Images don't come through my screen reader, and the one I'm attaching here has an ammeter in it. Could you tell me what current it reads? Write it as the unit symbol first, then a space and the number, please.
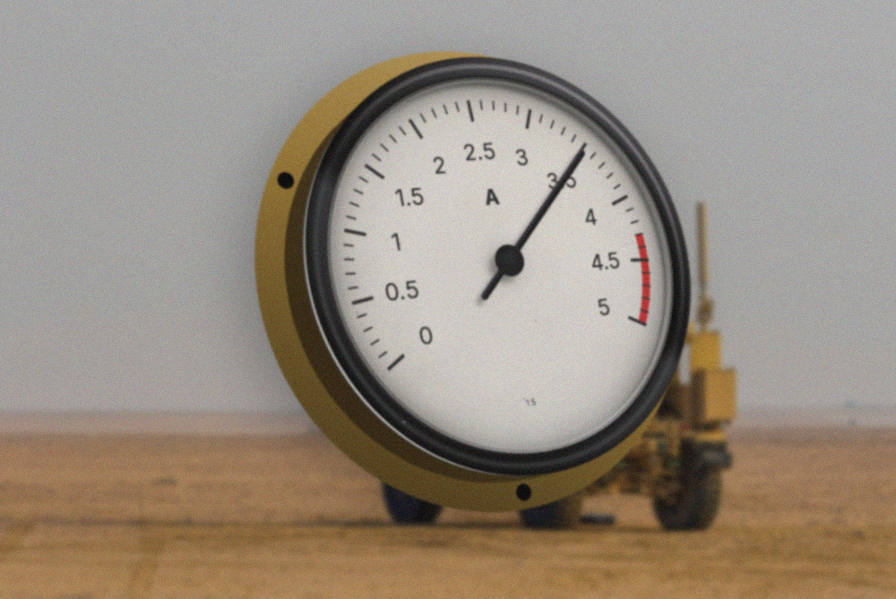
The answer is A 3.5
